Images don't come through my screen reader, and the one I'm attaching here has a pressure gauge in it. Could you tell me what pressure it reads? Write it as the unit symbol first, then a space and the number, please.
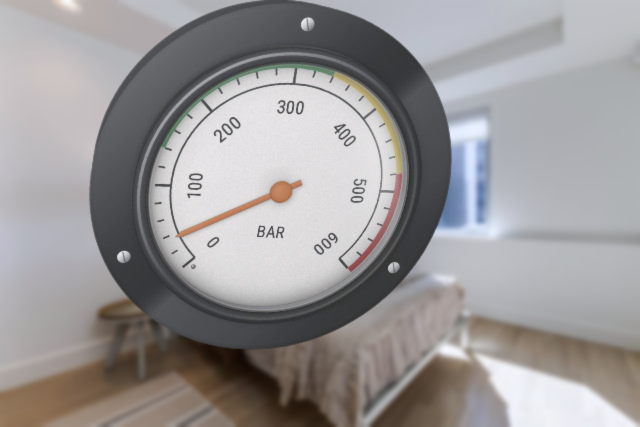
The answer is bar 40
